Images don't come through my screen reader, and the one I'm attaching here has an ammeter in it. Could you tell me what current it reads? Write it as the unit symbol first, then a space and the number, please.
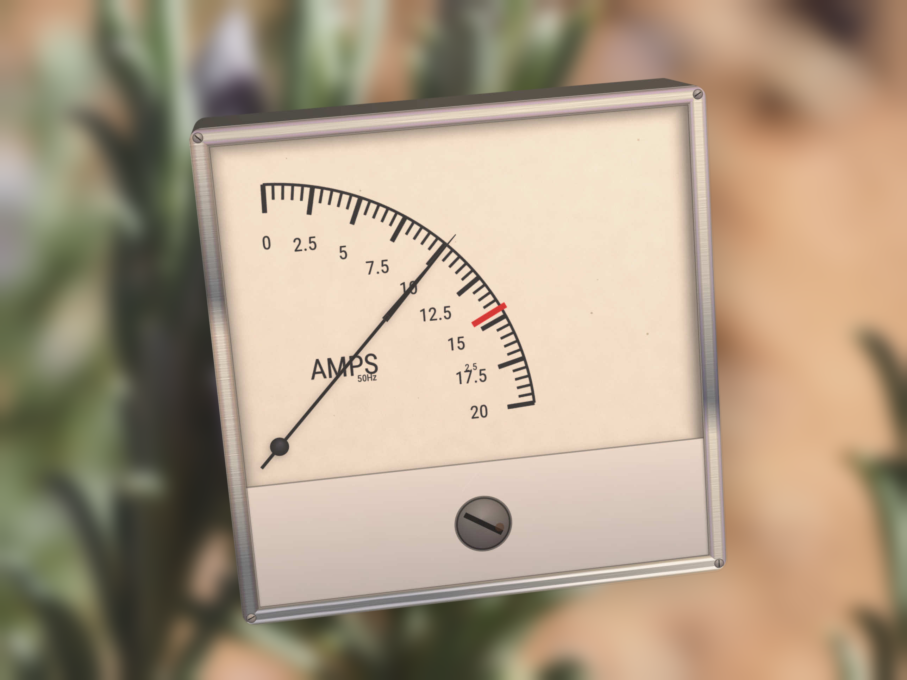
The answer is A 10
